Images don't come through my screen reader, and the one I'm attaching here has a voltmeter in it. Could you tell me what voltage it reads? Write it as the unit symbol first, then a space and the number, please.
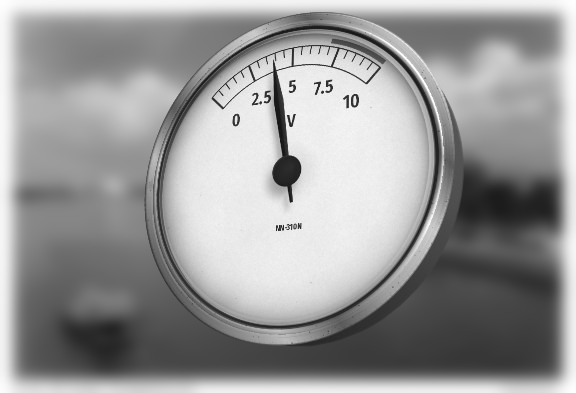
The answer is V 4
